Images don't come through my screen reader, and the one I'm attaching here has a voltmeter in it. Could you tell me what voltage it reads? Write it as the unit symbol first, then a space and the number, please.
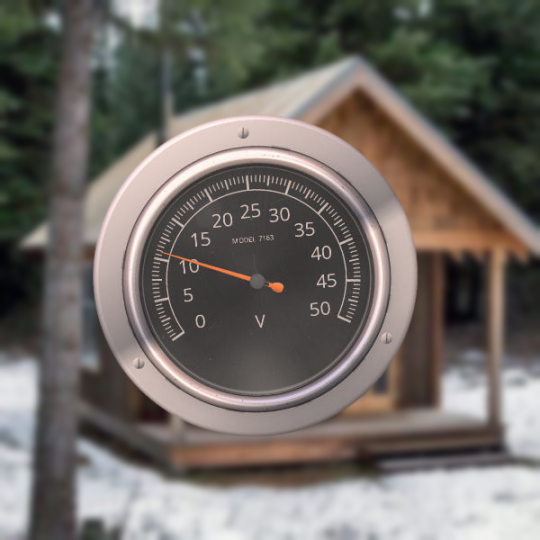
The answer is V 11
